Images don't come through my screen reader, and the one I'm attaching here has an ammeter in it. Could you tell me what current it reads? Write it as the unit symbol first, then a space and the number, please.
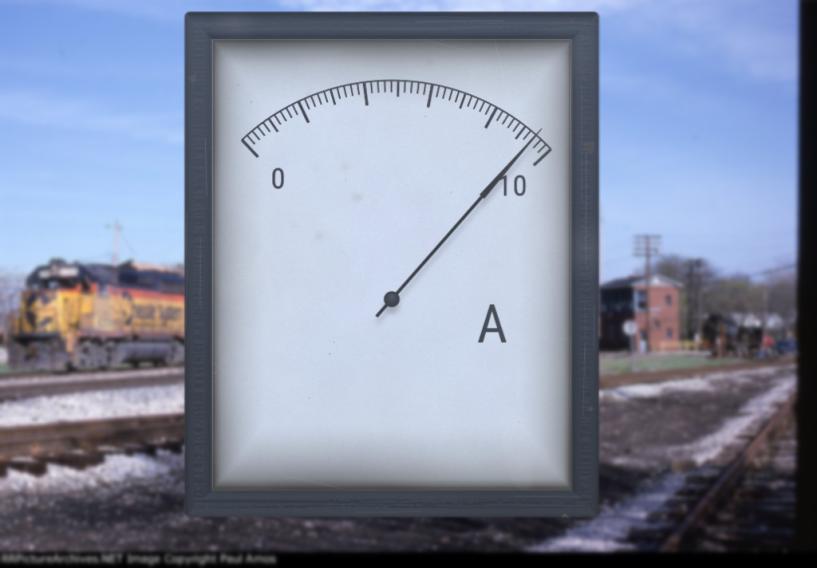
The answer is A 9.4
